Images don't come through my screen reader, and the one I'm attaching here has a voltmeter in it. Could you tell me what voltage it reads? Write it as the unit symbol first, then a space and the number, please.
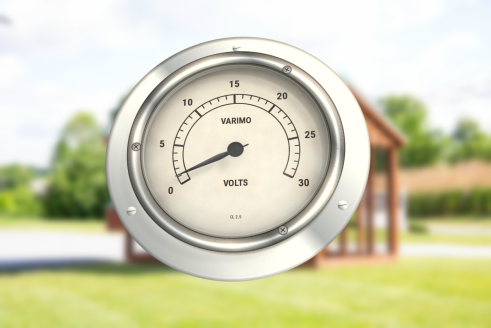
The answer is V 1
